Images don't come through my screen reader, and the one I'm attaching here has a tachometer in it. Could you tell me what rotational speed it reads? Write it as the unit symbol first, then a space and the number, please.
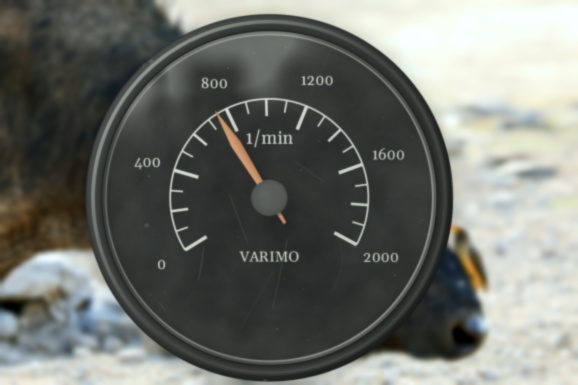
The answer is rpm 750
